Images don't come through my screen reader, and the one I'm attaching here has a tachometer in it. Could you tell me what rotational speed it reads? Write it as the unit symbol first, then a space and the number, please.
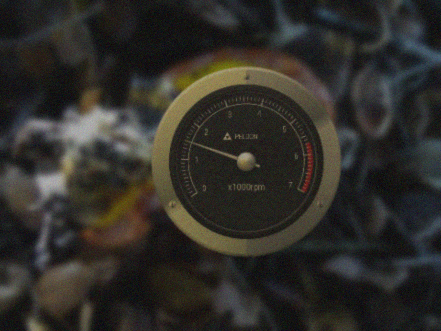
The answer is rpm 1500
